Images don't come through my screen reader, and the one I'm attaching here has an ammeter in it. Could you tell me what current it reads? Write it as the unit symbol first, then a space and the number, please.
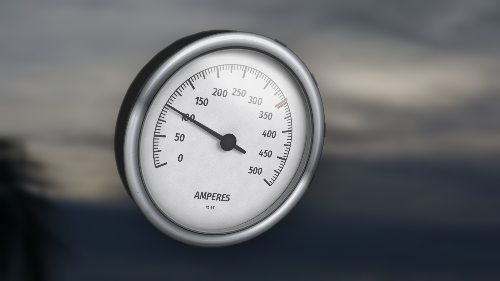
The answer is A 100
